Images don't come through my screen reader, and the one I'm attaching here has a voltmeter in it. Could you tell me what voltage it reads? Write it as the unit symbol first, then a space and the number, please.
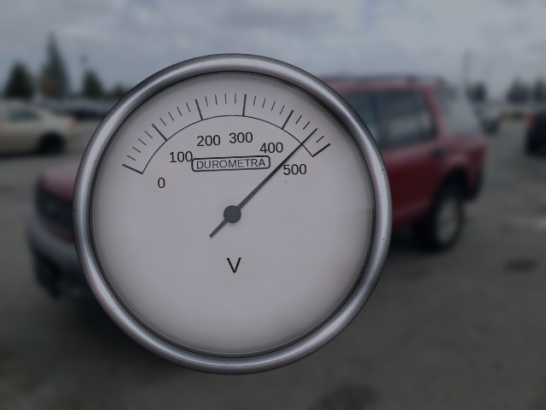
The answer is V 460
